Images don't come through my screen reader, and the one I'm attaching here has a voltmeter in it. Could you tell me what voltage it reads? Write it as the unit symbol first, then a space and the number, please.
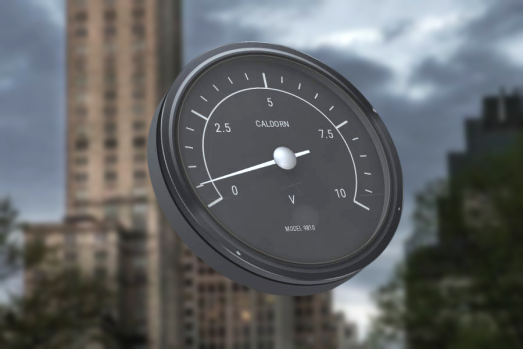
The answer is V 0.5
